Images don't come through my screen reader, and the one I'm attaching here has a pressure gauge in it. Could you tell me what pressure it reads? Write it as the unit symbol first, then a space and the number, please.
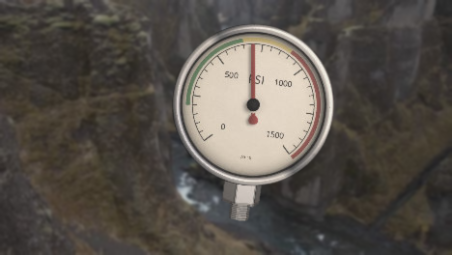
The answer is psi 700
